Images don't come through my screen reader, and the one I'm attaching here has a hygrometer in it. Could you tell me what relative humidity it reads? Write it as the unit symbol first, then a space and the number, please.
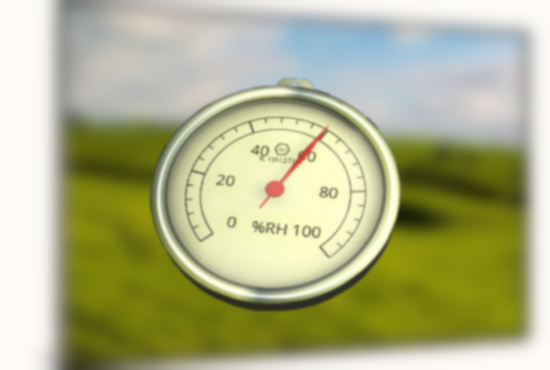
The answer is % 60
